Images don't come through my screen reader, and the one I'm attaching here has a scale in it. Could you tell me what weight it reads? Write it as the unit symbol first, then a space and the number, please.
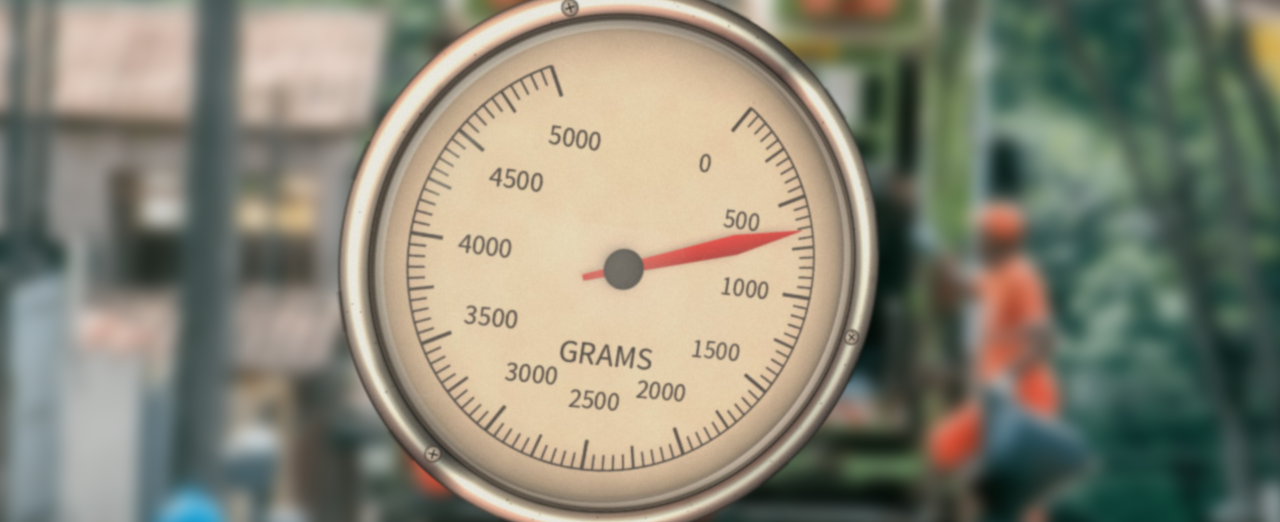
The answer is g 650
